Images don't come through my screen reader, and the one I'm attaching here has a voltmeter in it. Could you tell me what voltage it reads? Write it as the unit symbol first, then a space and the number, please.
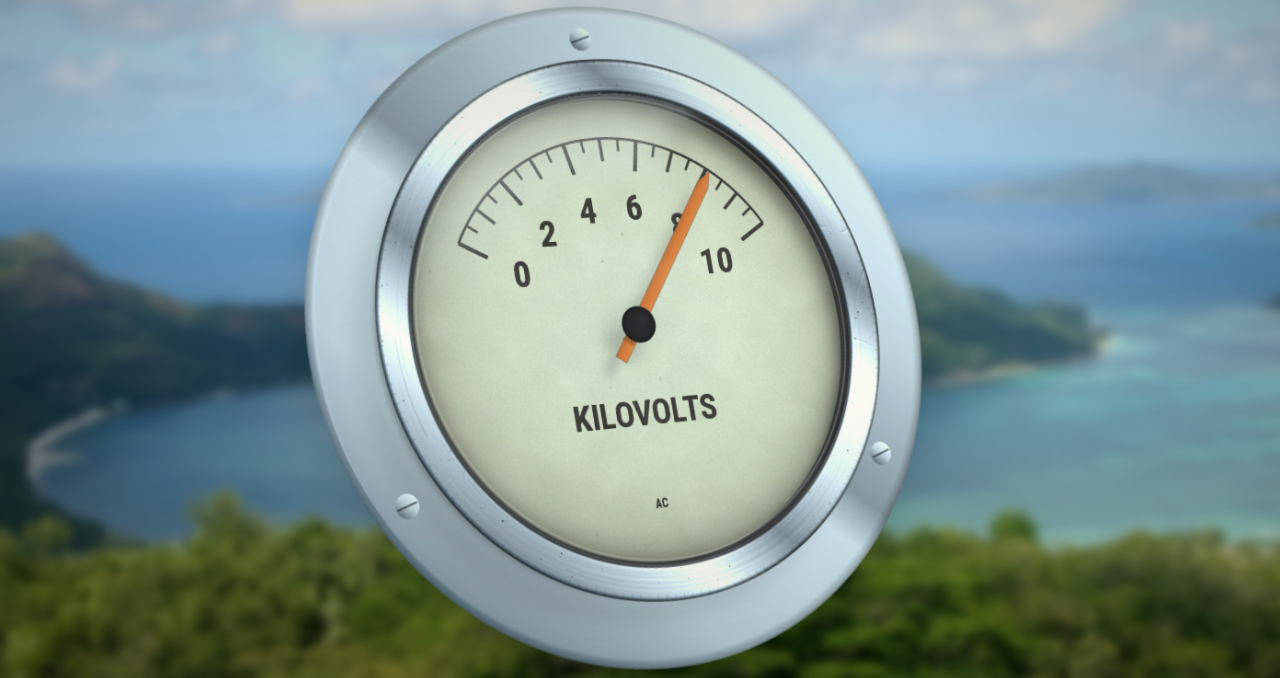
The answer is kV 8
